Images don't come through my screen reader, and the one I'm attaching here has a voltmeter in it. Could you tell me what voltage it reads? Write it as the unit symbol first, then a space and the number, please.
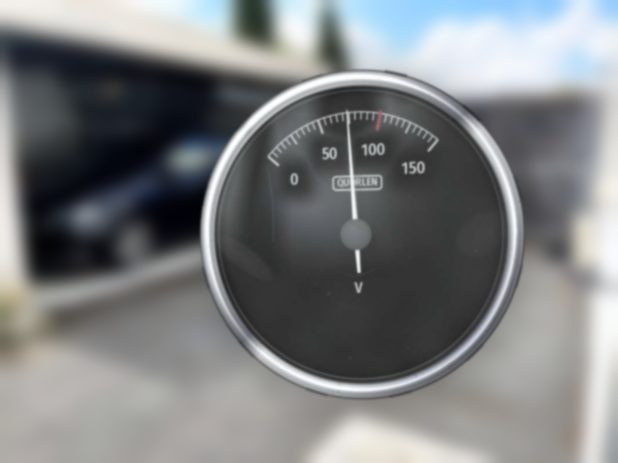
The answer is V 75
